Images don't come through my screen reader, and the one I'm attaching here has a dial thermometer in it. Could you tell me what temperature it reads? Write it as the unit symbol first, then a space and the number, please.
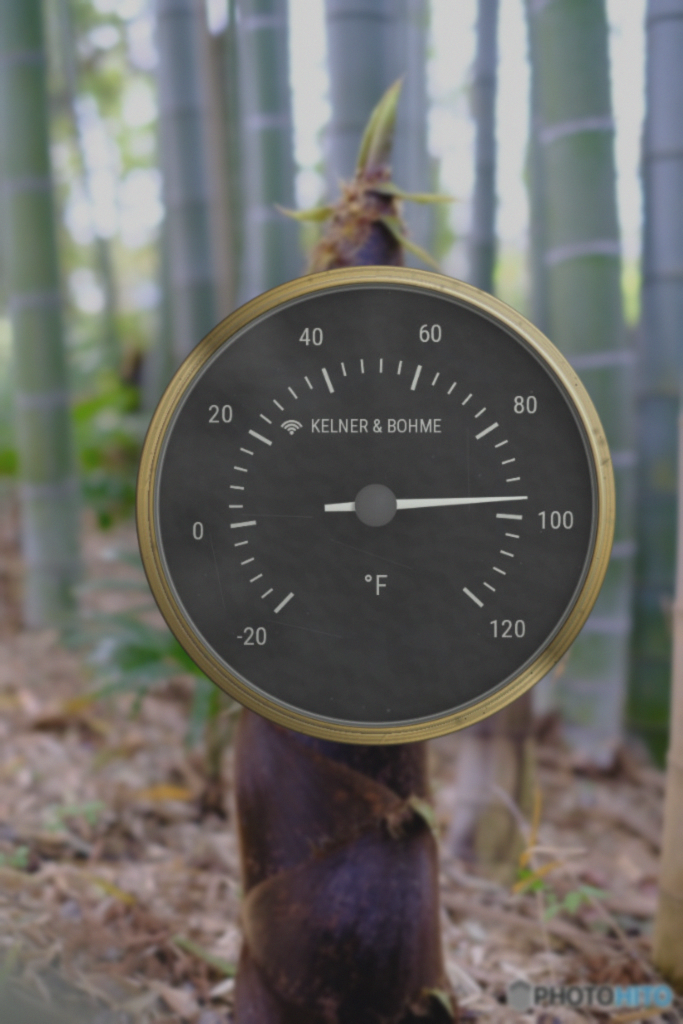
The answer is °F 96
